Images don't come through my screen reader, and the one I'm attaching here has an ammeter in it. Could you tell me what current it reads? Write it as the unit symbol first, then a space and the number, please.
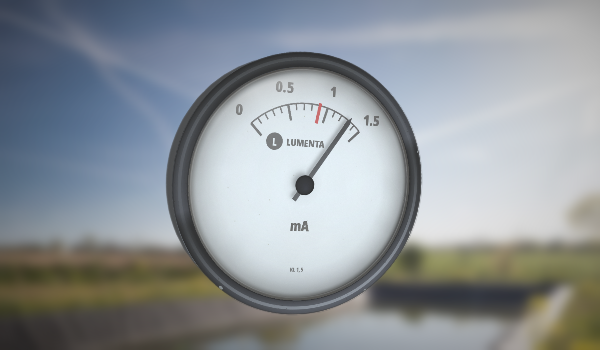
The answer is mA 1.3
